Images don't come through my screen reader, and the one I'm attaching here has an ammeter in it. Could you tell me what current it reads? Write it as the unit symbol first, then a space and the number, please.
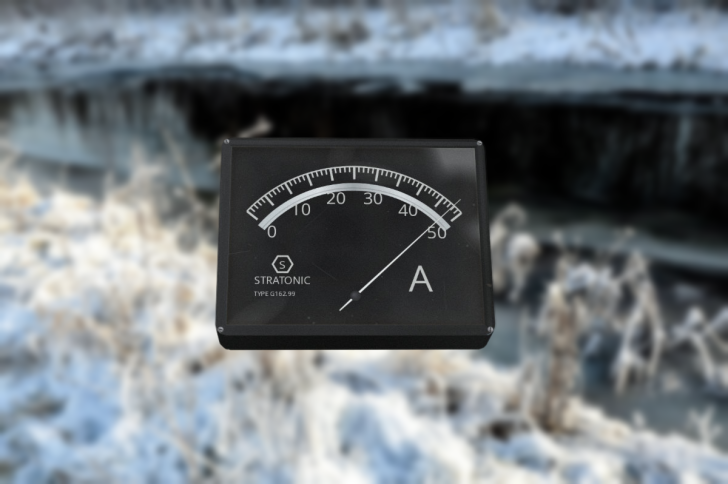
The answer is A 48
